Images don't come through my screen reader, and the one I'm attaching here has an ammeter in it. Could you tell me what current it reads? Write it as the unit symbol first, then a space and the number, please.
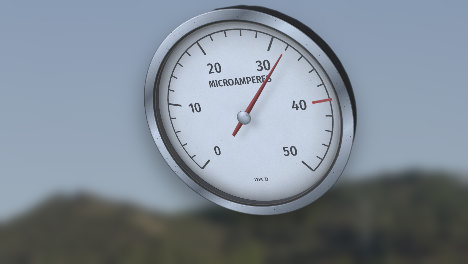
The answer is µA 32
